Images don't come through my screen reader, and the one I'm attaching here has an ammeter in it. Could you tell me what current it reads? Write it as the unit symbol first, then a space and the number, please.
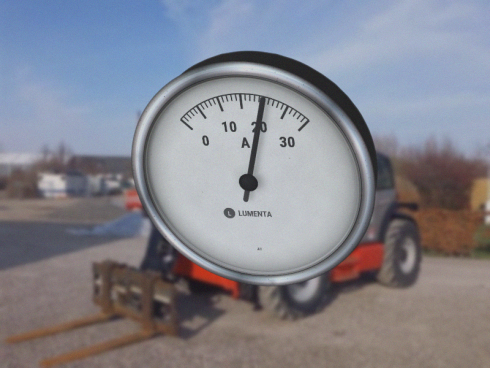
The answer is A 20
